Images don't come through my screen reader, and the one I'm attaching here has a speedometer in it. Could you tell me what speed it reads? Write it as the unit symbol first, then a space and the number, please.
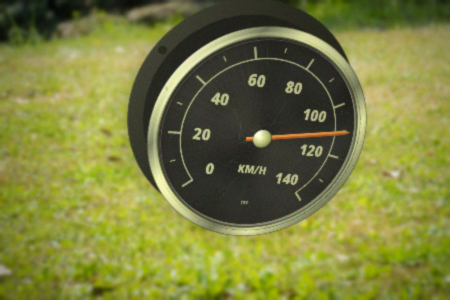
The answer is km/h 110
